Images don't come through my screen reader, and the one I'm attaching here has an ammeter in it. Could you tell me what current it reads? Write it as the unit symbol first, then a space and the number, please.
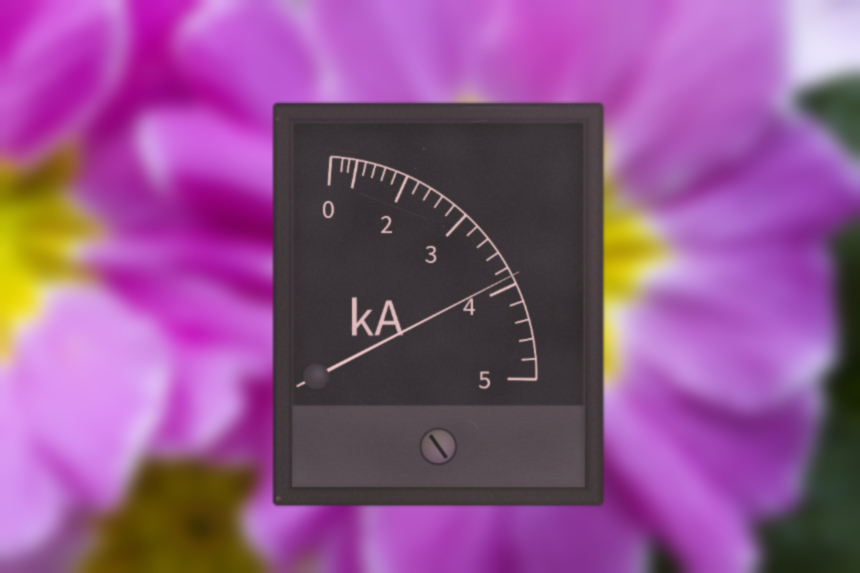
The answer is kA 3.9
